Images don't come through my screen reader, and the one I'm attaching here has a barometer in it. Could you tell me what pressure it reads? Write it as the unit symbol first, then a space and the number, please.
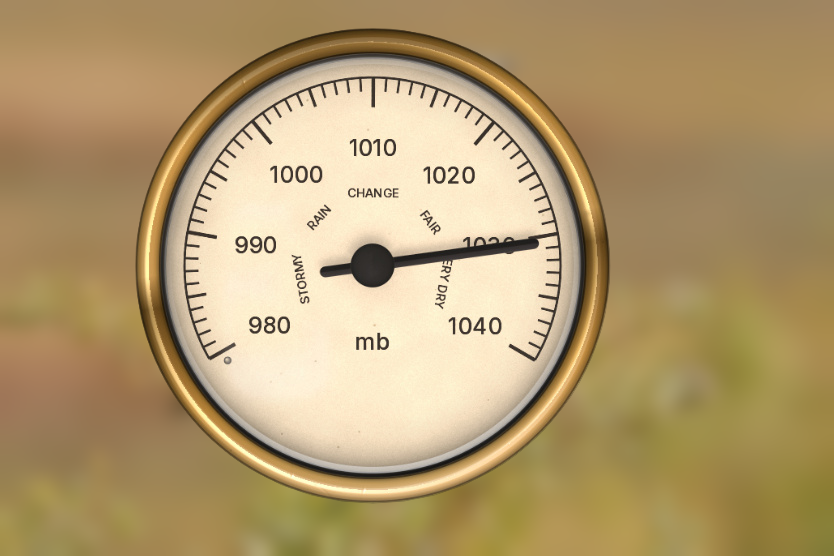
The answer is mbar 1030.5
